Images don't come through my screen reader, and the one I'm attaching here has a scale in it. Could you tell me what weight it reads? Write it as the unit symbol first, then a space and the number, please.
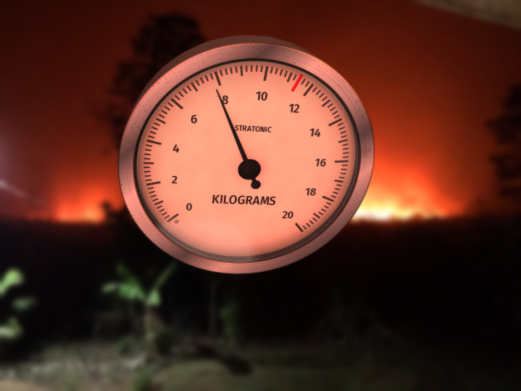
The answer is kg 7.8
